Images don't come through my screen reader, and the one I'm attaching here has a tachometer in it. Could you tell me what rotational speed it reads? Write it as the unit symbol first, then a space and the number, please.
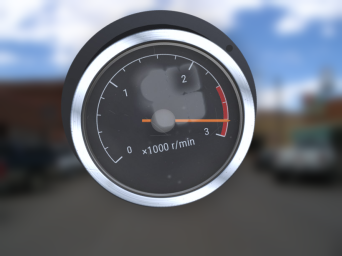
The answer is rpm 2800
